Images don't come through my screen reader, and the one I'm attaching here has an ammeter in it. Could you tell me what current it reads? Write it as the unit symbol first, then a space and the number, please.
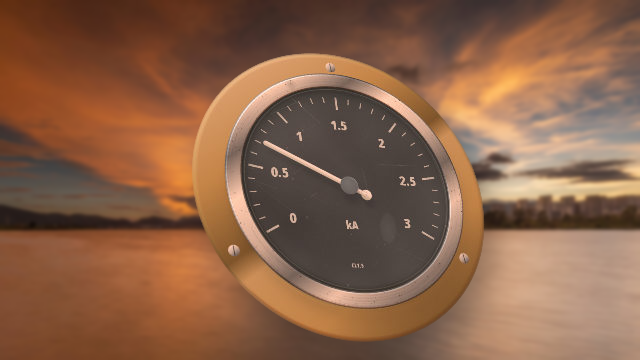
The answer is kA 0.7
